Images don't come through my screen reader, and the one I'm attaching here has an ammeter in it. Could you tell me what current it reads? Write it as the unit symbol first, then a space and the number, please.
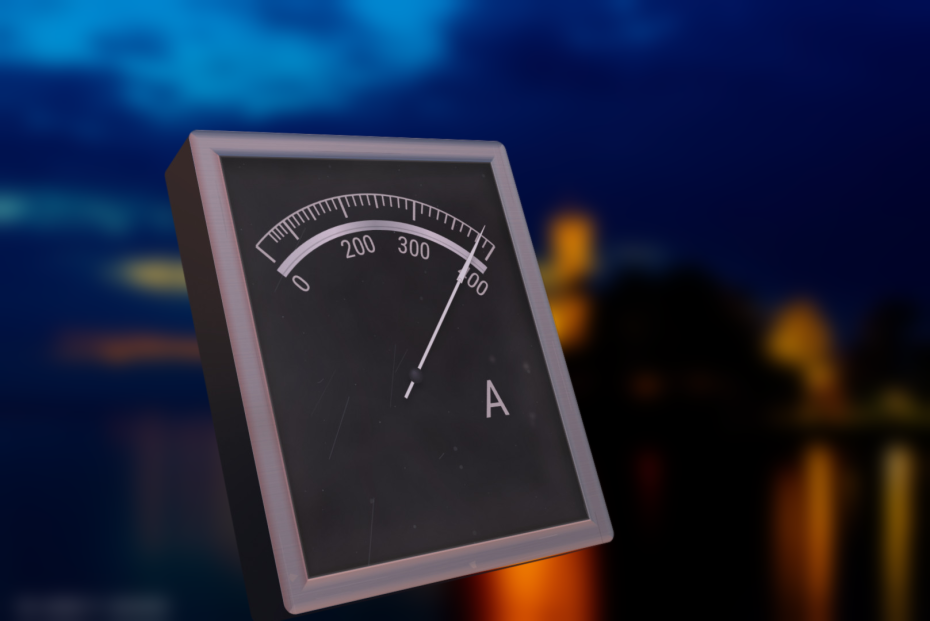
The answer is A 380
